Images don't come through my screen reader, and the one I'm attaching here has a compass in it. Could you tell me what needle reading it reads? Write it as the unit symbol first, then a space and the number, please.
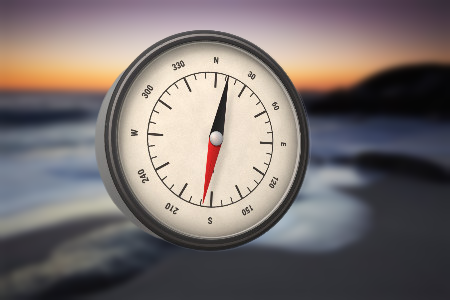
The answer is ° 190
